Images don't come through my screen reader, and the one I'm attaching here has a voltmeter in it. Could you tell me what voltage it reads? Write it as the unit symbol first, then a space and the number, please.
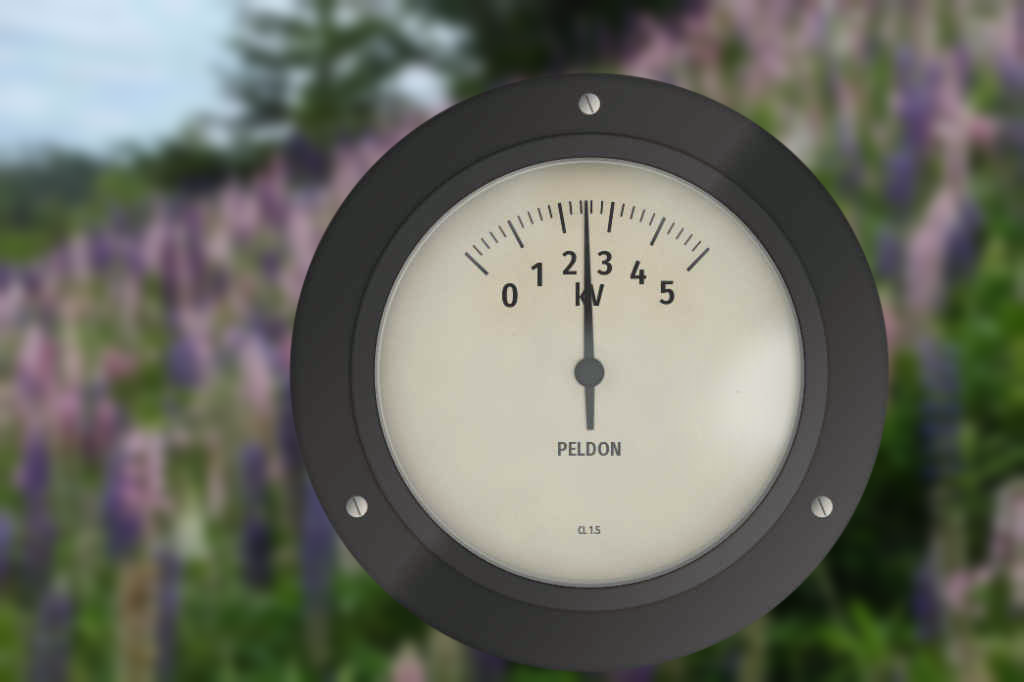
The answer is kV 2.5
